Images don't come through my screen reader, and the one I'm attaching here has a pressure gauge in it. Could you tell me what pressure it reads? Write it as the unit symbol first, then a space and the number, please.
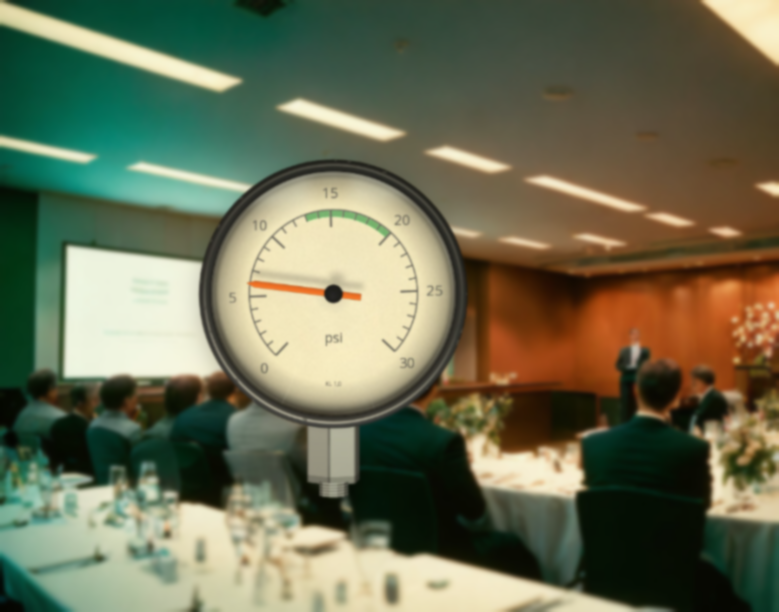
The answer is psi 6
